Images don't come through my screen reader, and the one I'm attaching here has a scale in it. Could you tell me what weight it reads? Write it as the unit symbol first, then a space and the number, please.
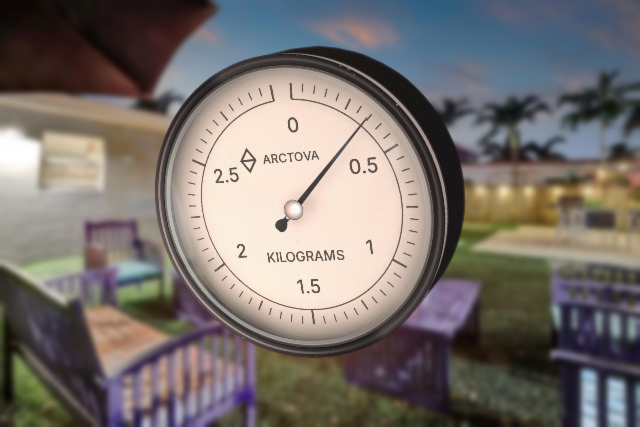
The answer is kg 0.35
